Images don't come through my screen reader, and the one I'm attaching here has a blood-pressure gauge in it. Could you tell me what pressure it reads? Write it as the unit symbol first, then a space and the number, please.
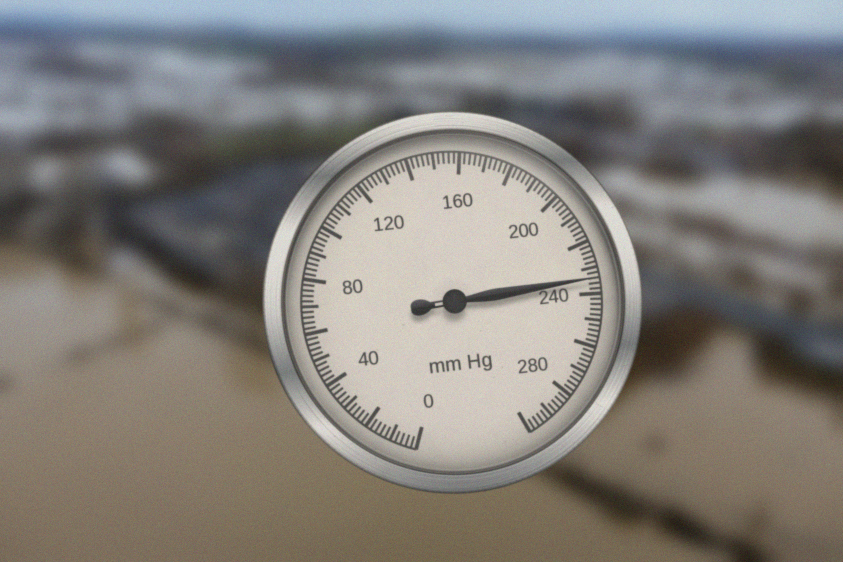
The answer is mmHg 234
